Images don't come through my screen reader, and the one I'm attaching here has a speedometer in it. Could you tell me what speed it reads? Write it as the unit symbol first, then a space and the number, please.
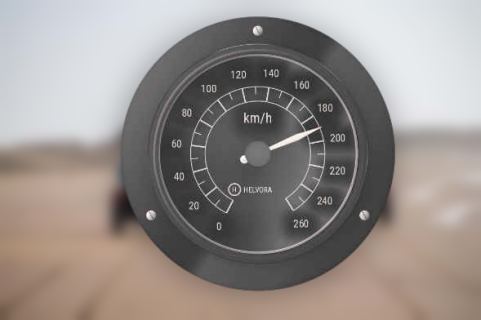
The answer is km/h 190
